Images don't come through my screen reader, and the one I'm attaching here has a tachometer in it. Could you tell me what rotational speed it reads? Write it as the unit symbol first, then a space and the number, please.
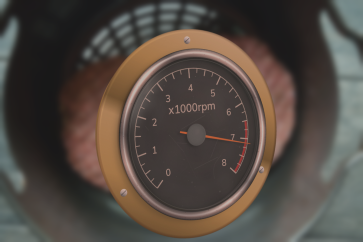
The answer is rpm 7125
